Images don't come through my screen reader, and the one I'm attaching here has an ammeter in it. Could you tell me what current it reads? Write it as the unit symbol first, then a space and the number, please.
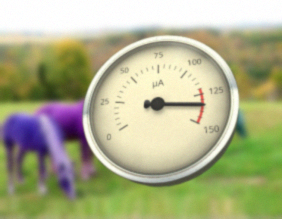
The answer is µA 135
